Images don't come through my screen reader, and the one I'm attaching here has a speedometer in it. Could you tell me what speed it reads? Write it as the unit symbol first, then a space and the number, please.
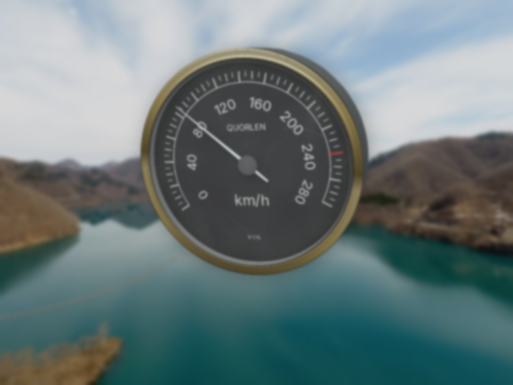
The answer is km/h 85
